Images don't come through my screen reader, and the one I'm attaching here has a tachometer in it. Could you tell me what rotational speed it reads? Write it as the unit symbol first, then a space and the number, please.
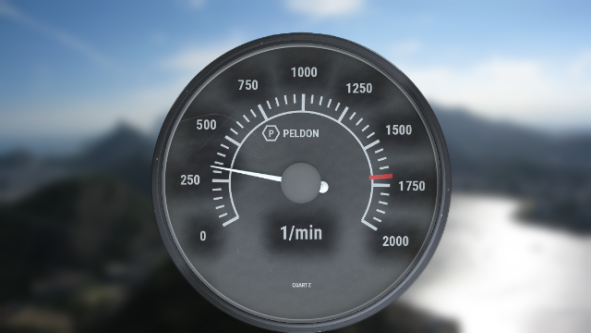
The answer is rpm 325
